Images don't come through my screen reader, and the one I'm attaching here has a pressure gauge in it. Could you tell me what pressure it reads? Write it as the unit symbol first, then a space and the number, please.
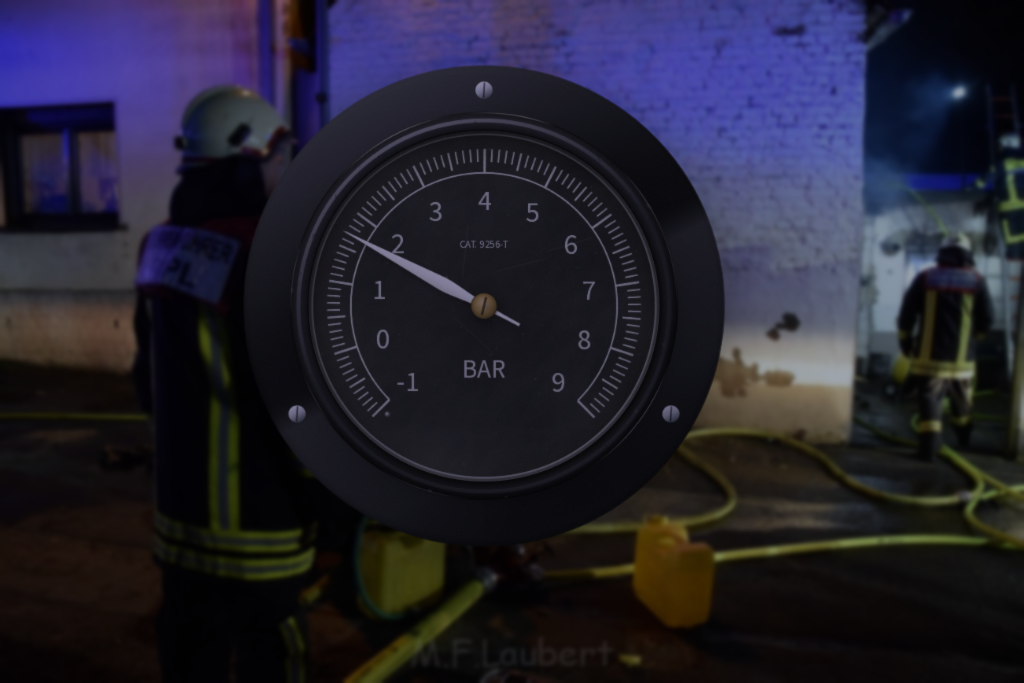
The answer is bar 1.7
